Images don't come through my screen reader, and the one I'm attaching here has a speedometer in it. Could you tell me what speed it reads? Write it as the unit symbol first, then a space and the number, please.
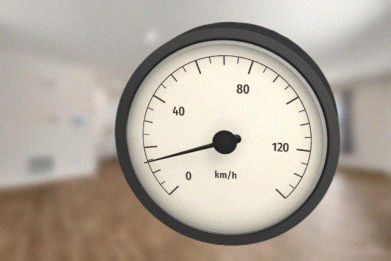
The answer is km/h 15
